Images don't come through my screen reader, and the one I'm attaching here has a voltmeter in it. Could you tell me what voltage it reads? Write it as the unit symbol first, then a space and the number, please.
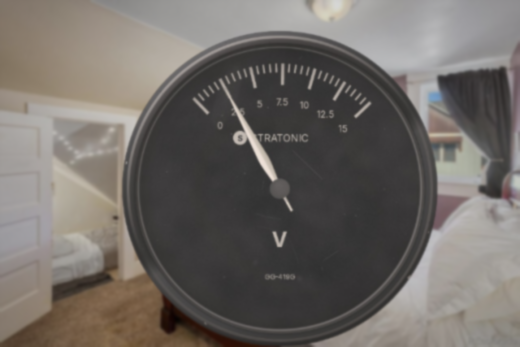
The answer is V 2.5
